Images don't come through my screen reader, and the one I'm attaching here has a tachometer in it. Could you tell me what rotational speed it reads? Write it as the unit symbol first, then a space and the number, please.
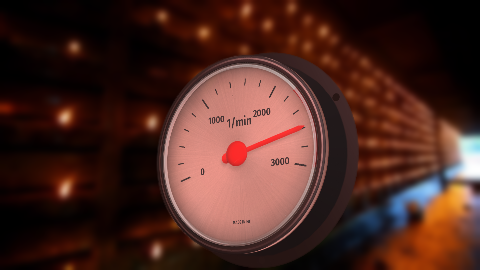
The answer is rpm 2600
